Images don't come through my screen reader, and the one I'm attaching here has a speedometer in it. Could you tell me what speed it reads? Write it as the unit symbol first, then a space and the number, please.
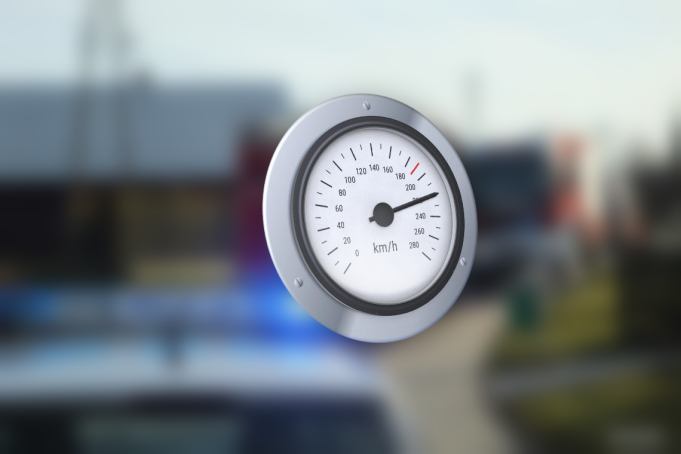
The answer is km/h 220
